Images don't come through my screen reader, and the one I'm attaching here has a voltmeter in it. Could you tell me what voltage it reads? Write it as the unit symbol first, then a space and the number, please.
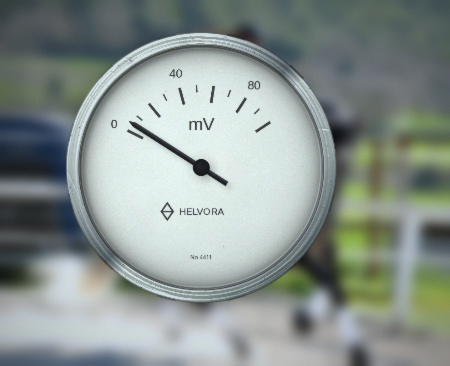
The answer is mV 5
